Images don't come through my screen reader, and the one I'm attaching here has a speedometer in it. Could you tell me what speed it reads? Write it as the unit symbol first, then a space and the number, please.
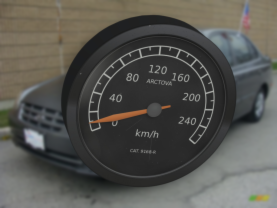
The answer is km/h 10
